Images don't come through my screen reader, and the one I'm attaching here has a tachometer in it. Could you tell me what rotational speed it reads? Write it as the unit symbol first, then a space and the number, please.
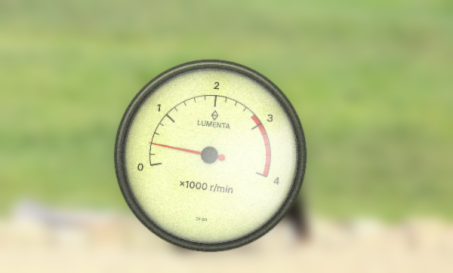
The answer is rpm 400
